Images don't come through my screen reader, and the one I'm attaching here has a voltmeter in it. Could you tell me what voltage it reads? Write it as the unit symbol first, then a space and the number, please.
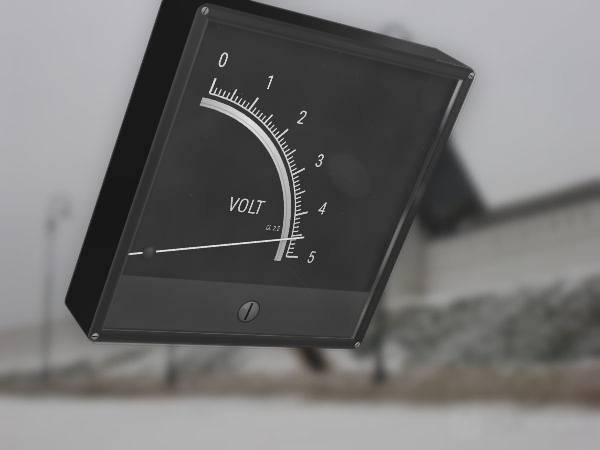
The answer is V 4.5
